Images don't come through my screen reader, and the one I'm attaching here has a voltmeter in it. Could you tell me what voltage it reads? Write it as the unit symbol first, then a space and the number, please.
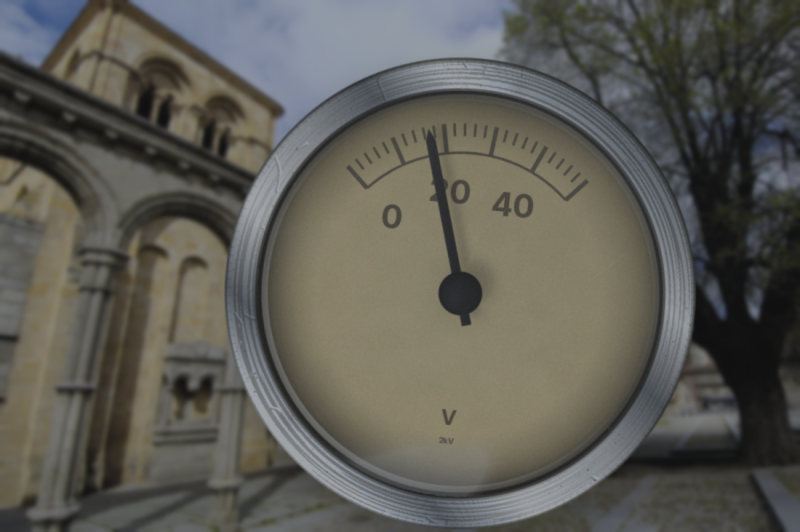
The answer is V 17
